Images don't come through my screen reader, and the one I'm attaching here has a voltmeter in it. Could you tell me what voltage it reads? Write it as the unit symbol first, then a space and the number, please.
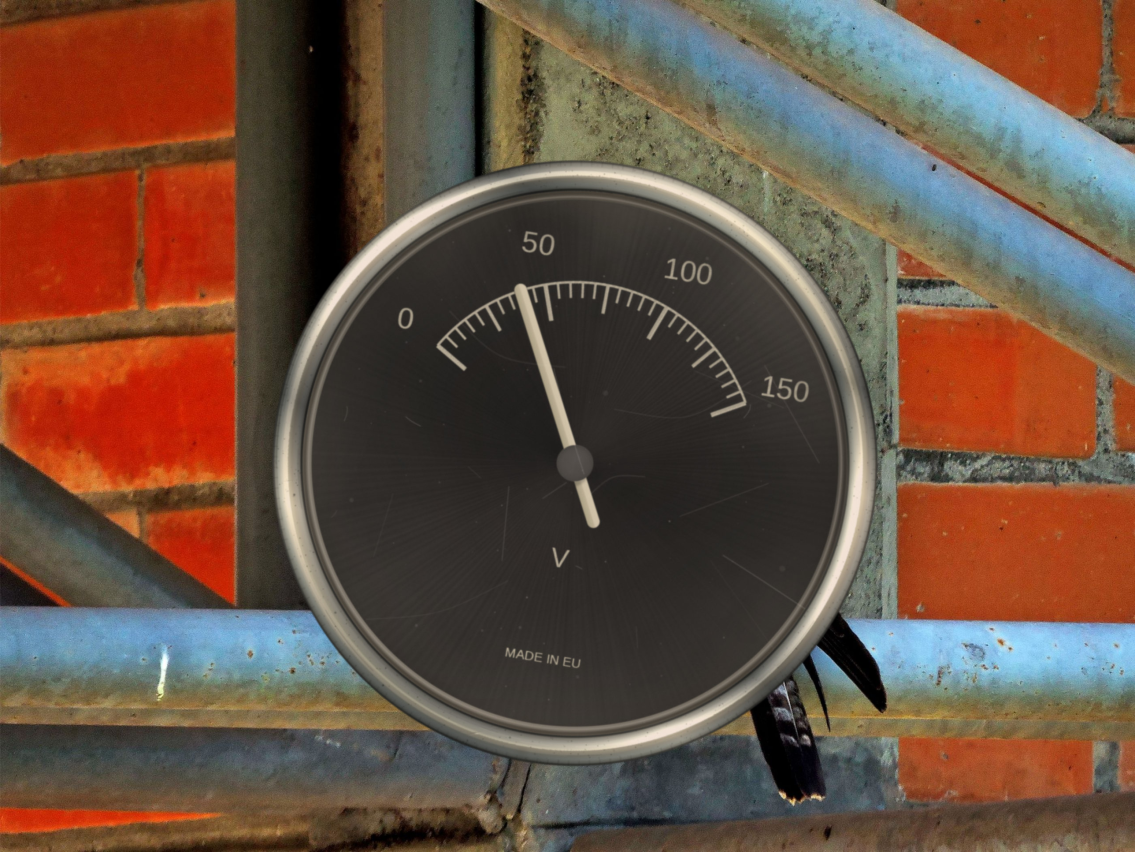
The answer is V 40
